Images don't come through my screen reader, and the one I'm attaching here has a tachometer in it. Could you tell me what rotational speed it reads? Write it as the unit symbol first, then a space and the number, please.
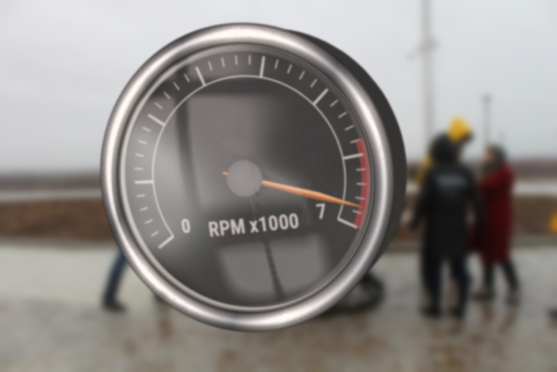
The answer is rpm 6700
